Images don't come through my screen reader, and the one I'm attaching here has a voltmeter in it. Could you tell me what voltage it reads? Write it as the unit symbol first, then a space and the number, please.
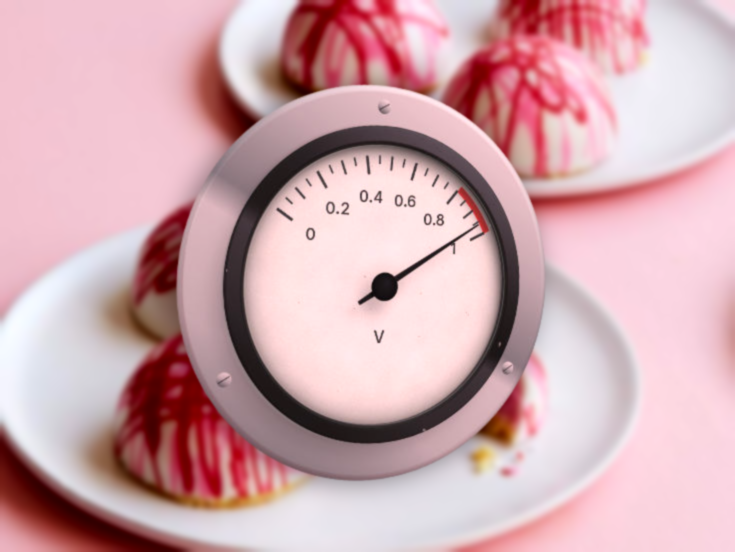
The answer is V 0.95
